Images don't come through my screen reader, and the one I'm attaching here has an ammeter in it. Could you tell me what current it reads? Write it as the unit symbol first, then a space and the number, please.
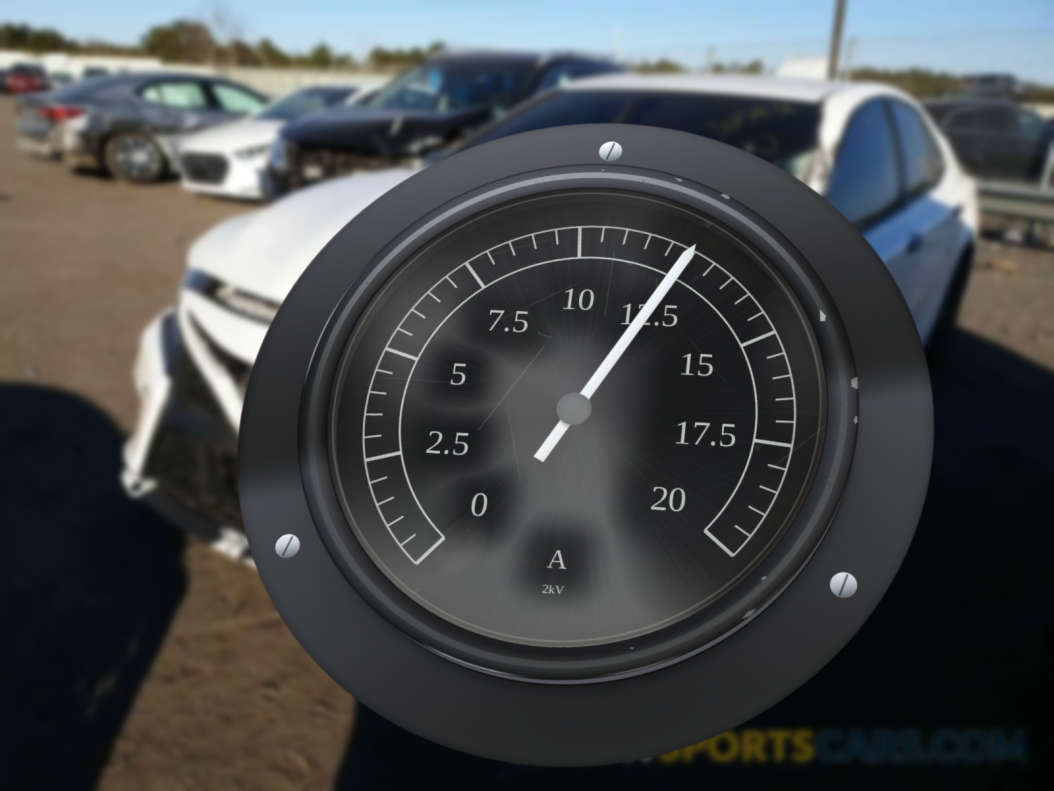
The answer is A 12.5
